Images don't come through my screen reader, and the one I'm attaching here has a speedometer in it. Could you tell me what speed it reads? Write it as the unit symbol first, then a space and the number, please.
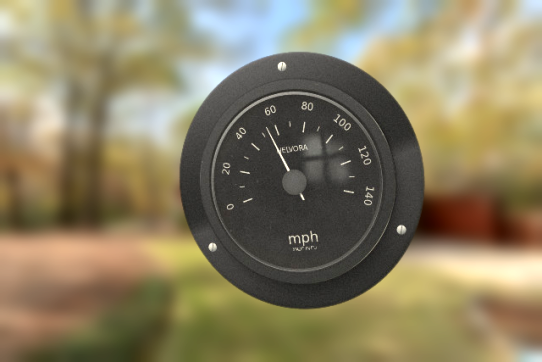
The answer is mph 55
